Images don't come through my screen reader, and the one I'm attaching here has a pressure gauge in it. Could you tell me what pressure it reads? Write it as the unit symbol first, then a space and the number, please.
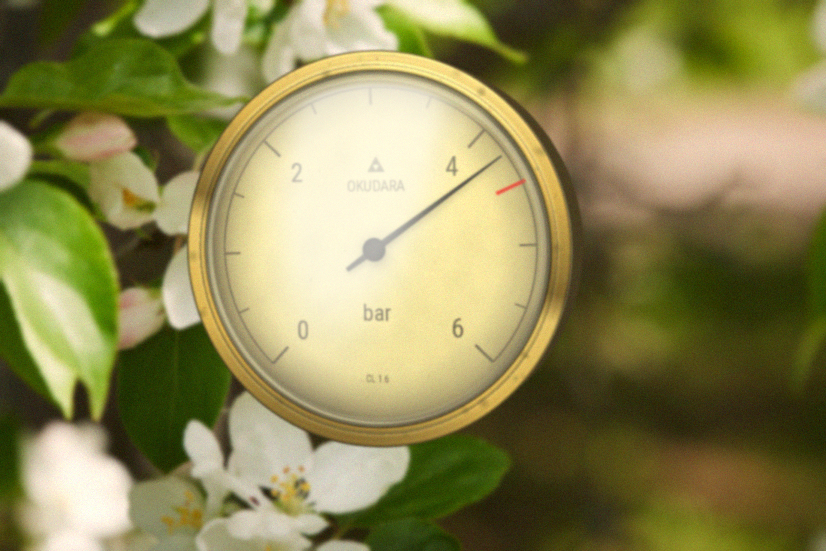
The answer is bar 4.25
